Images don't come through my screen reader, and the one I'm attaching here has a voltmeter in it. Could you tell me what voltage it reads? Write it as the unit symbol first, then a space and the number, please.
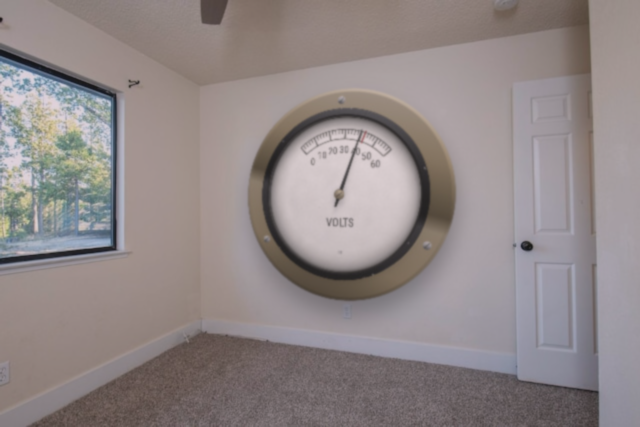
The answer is V 40
